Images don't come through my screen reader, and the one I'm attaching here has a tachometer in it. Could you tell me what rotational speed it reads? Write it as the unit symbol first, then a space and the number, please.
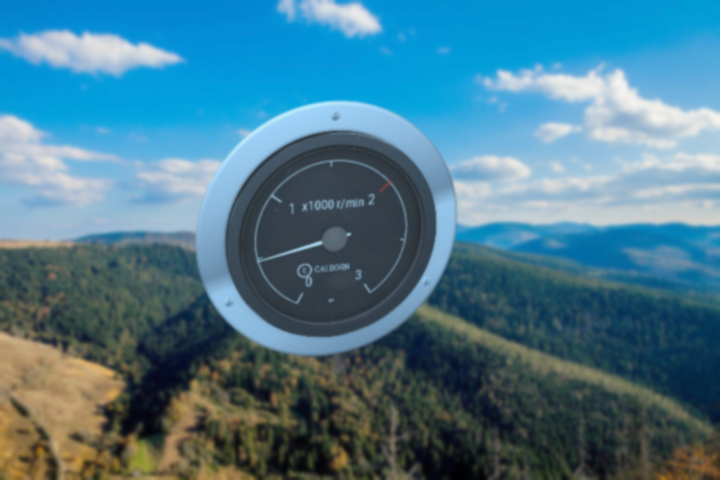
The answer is rpm 500
